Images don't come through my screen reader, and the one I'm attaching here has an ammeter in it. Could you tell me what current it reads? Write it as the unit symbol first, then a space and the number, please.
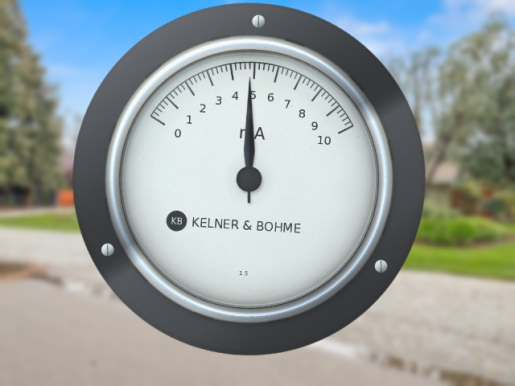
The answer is mA 4.8
